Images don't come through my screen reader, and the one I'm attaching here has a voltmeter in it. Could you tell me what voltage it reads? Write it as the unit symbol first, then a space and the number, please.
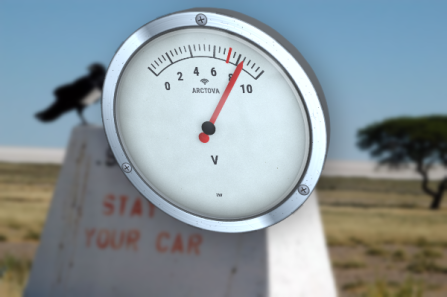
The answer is V 8.4
